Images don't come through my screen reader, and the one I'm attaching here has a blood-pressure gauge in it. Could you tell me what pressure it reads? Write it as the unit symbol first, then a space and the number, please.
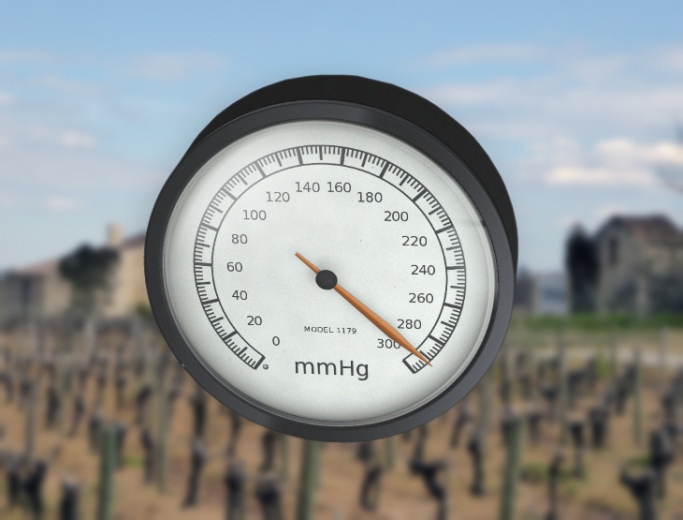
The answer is mmHg 290
